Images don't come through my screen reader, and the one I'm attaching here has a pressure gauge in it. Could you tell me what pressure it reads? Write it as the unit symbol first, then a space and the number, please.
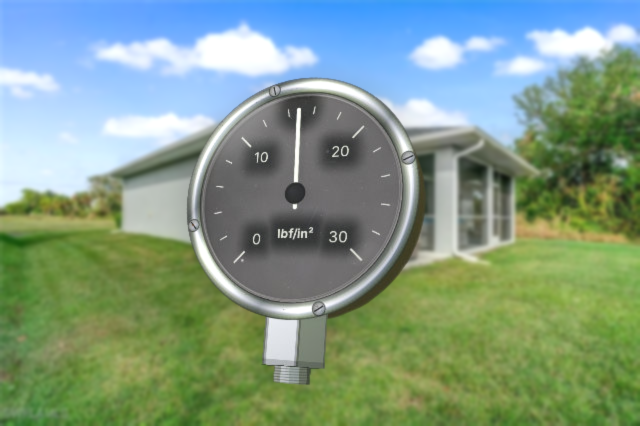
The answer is psi 15
